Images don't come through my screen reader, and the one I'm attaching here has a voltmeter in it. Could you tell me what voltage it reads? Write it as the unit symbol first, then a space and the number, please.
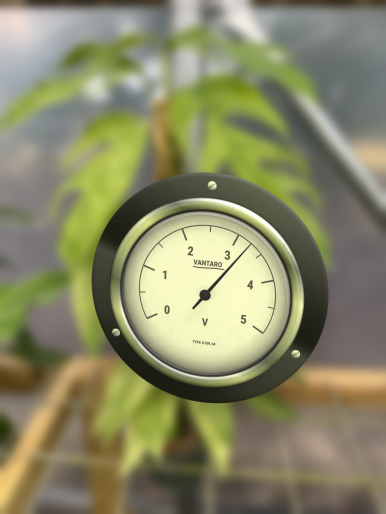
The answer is V 3.25
